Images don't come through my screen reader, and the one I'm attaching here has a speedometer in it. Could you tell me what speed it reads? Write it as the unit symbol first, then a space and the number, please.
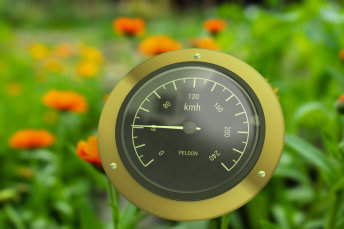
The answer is km/h 40
